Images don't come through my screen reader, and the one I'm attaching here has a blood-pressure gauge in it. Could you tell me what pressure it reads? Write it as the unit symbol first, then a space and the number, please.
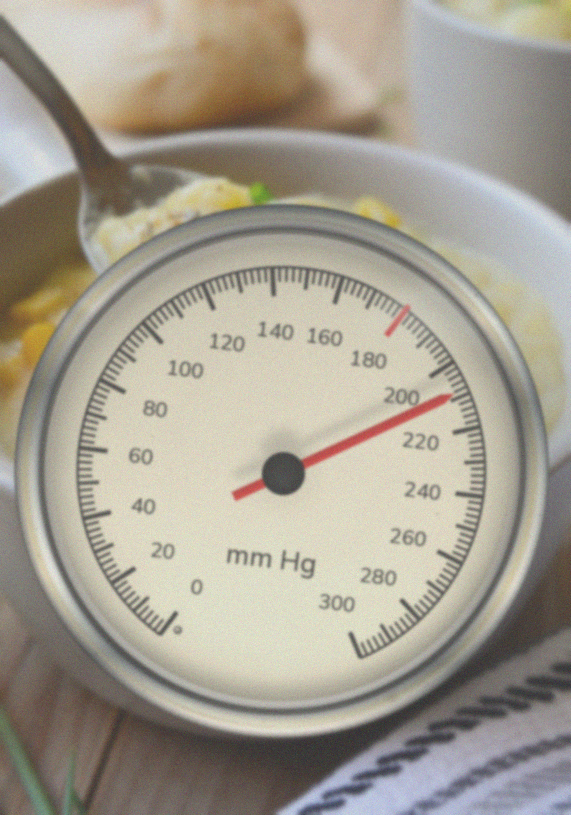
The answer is mmHg 208
